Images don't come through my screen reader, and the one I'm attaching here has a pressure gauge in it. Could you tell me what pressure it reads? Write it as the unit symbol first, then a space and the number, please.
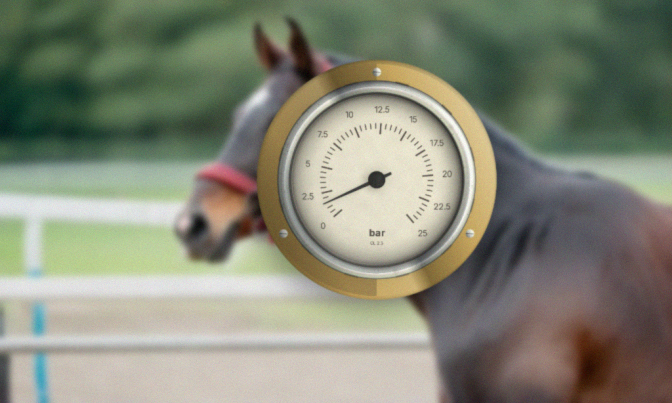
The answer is bar 1.5
